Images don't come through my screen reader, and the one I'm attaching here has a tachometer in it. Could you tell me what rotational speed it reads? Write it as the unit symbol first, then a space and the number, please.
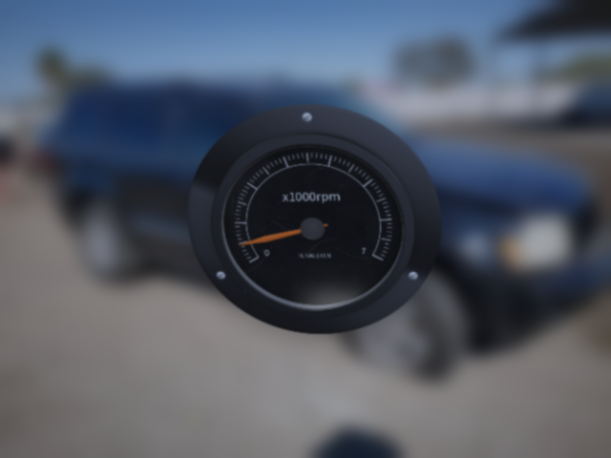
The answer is rpm 500
